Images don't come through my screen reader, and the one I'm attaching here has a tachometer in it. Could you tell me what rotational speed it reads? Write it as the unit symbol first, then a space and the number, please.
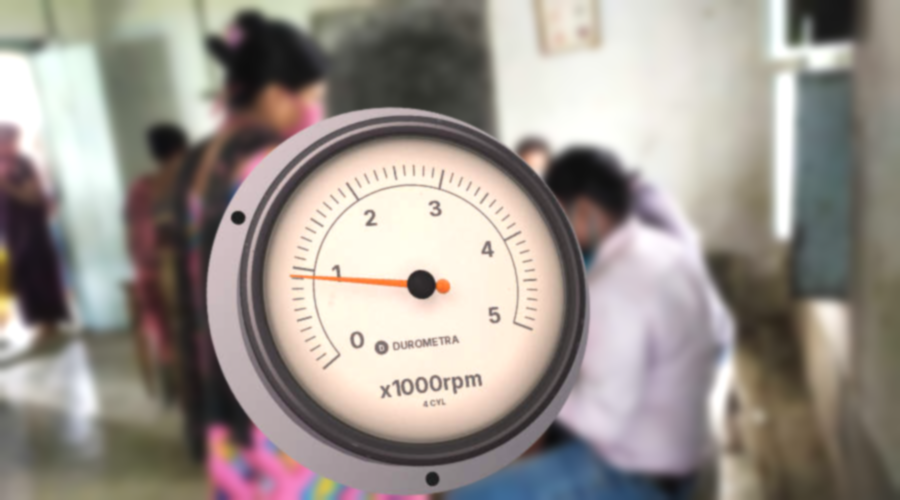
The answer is rpm 900
